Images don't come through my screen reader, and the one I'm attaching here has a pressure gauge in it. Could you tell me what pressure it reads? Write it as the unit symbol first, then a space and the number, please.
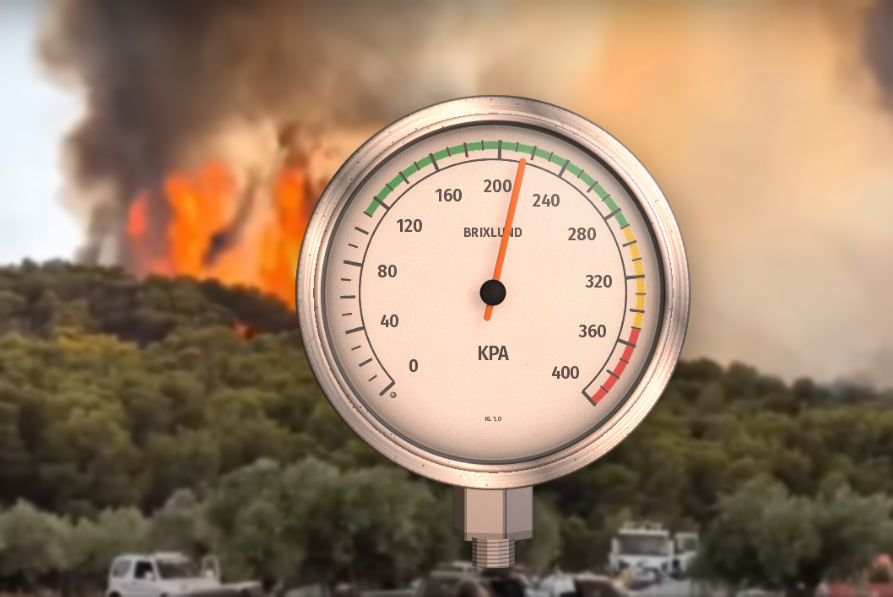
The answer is kPa 215
